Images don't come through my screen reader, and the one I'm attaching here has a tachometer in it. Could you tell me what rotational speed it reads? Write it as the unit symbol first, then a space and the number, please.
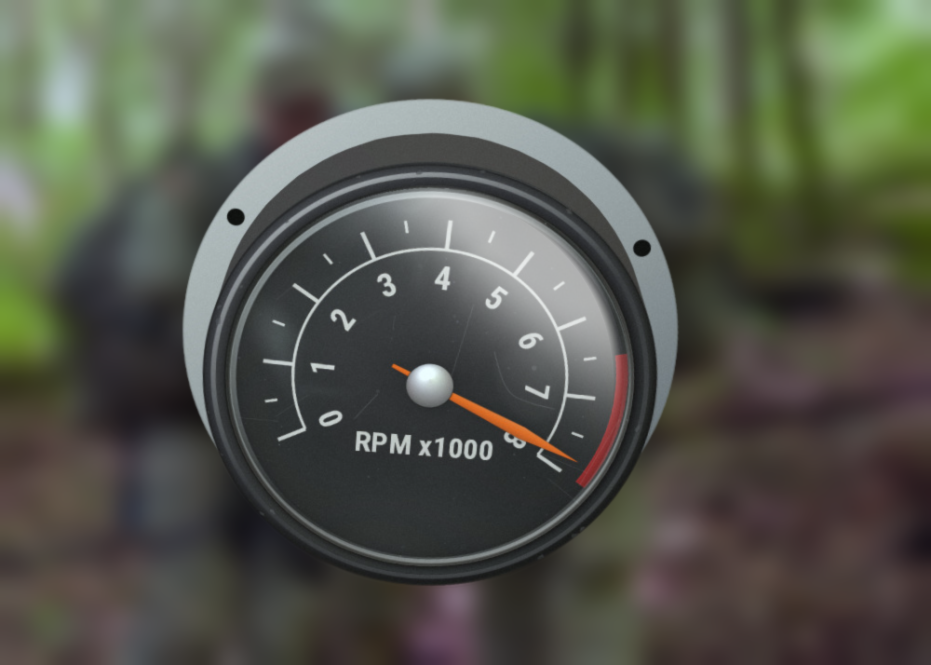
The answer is rpm 7750
